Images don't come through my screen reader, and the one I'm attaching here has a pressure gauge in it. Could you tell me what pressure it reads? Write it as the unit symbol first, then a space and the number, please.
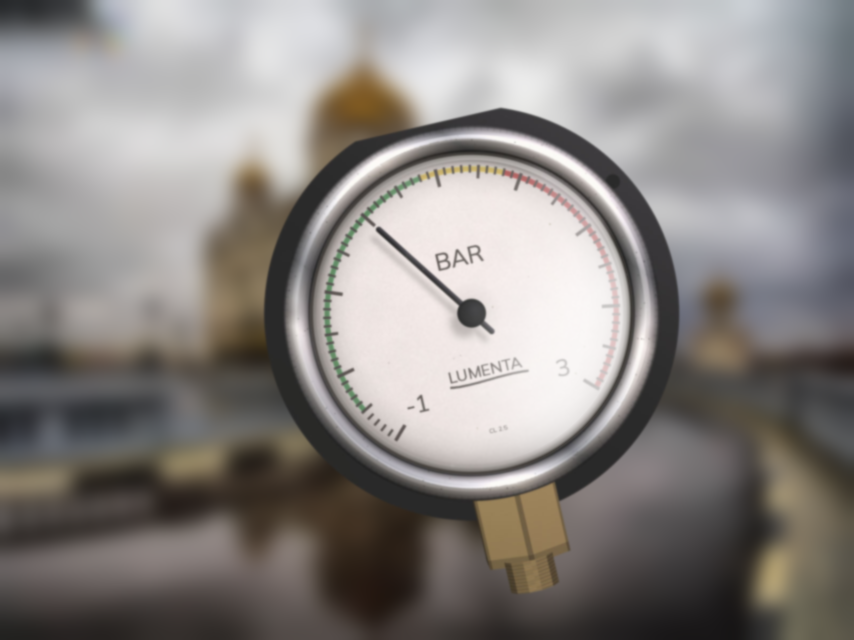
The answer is bar 0.5
